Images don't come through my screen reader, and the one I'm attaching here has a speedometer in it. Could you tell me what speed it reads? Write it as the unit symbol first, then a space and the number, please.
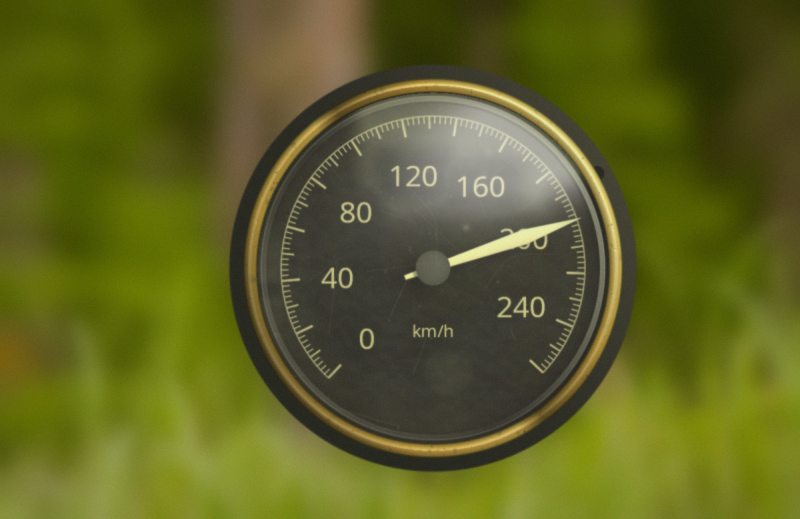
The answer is km/h 200
